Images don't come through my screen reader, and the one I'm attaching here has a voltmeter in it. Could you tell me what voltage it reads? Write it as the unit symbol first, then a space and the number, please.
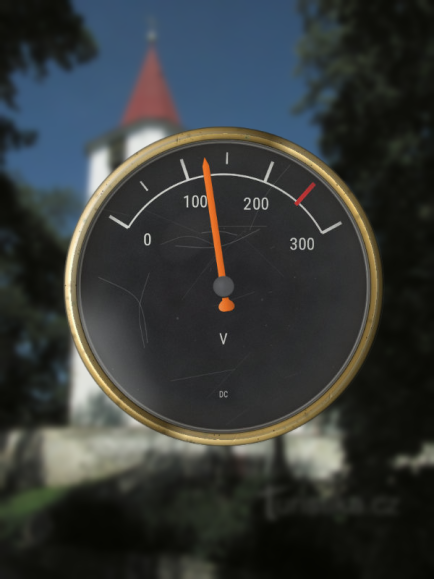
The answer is V 125
